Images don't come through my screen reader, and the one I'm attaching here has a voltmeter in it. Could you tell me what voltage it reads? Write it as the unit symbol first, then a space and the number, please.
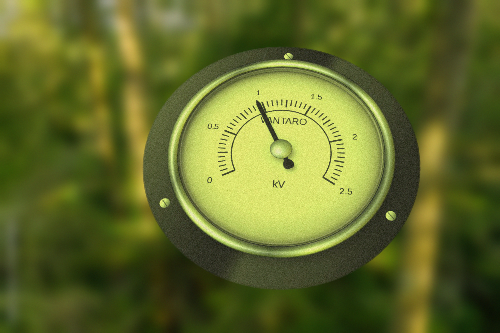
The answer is kV 0.95
